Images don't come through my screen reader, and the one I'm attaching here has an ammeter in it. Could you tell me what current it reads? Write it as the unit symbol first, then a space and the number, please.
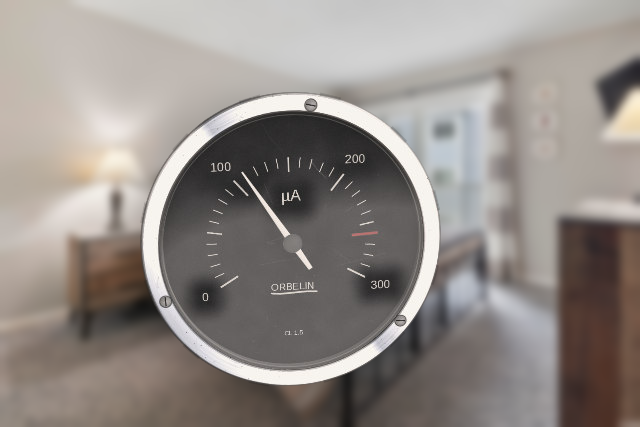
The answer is µA 110
